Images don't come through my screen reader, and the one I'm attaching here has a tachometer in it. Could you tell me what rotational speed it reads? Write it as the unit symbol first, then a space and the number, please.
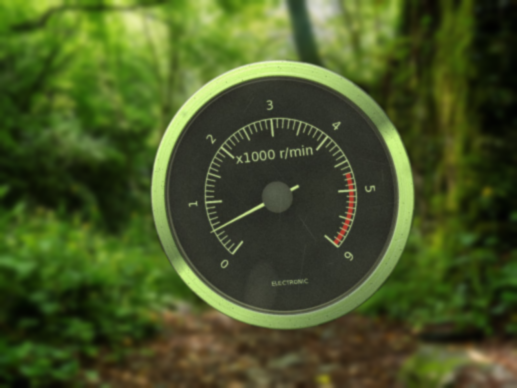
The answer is rpm 500
